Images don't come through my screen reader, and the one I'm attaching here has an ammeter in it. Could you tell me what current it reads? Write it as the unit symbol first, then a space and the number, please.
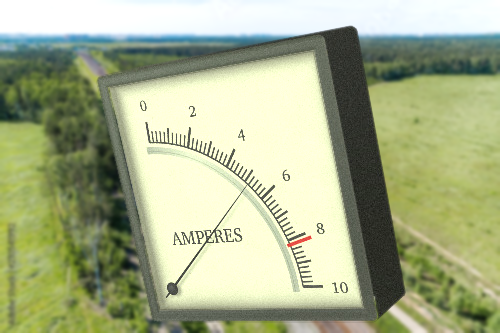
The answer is A 5.2
